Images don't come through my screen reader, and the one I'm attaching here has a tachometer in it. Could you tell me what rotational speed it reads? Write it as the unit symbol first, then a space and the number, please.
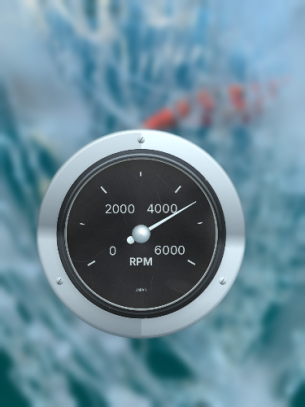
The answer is rpm 4500
